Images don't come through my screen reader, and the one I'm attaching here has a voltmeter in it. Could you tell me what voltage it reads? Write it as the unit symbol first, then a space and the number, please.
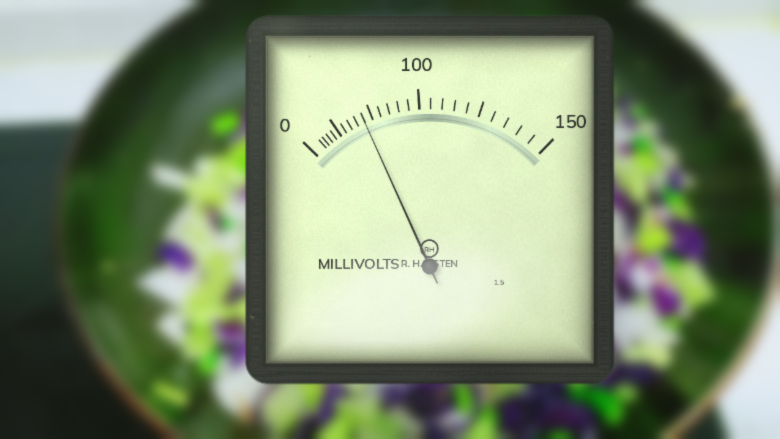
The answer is mV 70
